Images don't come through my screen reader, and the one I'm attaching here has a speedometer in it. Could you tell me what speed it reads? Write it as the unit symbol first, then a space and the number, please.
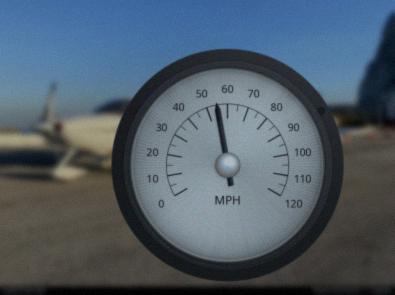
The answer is mph 55
